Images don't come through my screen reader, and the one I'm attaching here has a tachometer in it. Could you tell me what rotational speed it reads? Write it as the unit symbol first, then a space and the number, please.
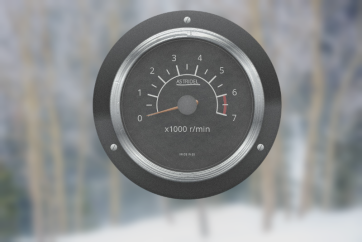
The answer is rpm 0
